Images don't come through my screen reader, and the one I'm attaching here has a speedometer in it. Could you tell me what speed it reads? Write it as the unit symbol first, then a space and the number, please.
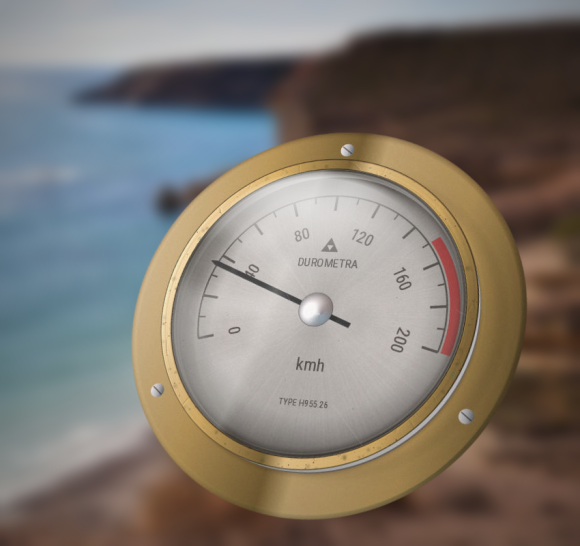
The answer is km/h 35
